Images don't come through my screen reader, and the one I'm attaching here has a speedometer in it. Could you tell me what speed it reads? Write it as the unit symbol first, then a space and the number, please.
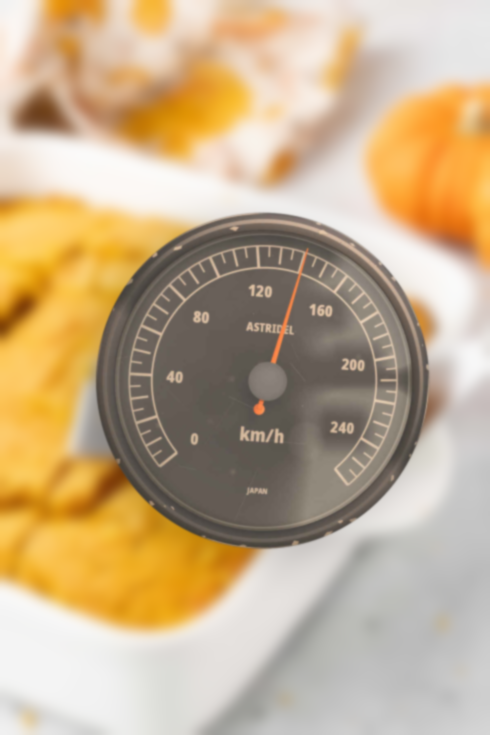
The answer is km/h 140
